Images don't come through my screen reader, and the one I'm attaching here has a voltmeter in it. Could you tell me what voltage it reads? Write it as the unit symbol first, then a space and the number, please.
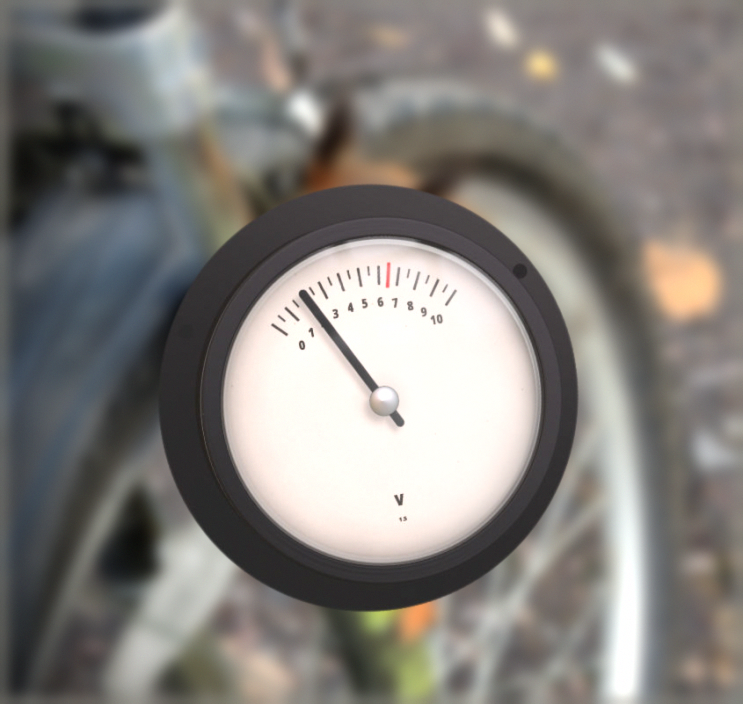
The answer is V 2
